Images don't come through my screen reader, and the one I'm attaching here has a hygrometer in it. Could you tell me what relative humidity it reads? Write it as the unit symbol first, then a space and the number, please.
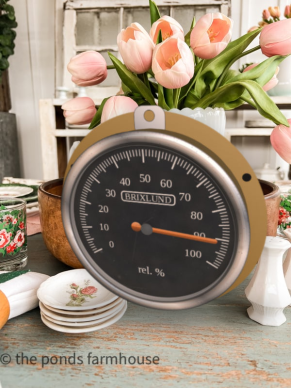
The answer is % 90
